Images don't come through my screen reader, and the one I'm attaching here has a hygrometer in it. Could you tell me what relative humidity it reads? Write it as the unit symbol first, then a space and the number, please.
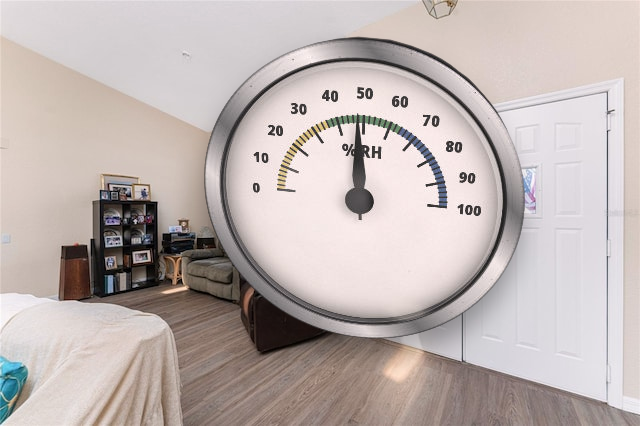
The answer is % 48
